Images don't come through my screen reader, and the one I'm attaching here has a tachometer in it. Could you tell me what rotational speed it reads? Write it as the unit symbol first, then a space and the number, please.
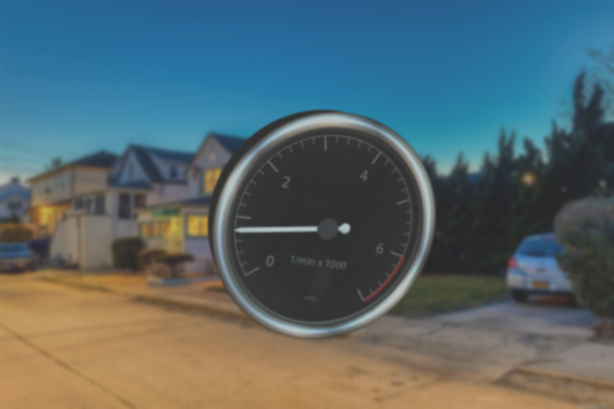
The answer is rpm 800
